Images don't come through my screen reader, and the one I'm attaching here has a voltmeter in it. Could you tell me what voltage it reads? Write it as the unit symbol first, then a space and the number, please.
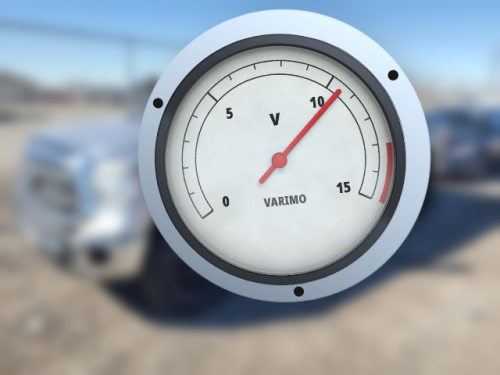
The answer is V 10.5
